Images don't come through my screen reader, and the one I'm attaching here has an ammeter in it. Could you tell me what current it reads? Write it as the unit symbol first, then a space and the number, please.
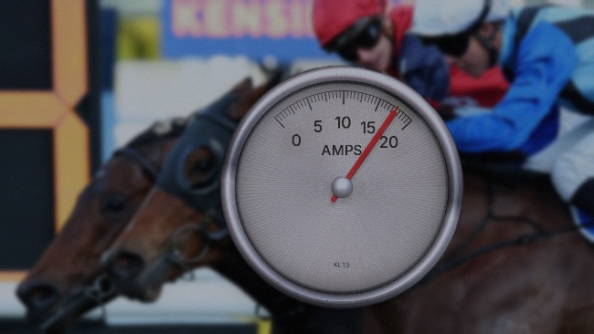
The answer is A 17.5
